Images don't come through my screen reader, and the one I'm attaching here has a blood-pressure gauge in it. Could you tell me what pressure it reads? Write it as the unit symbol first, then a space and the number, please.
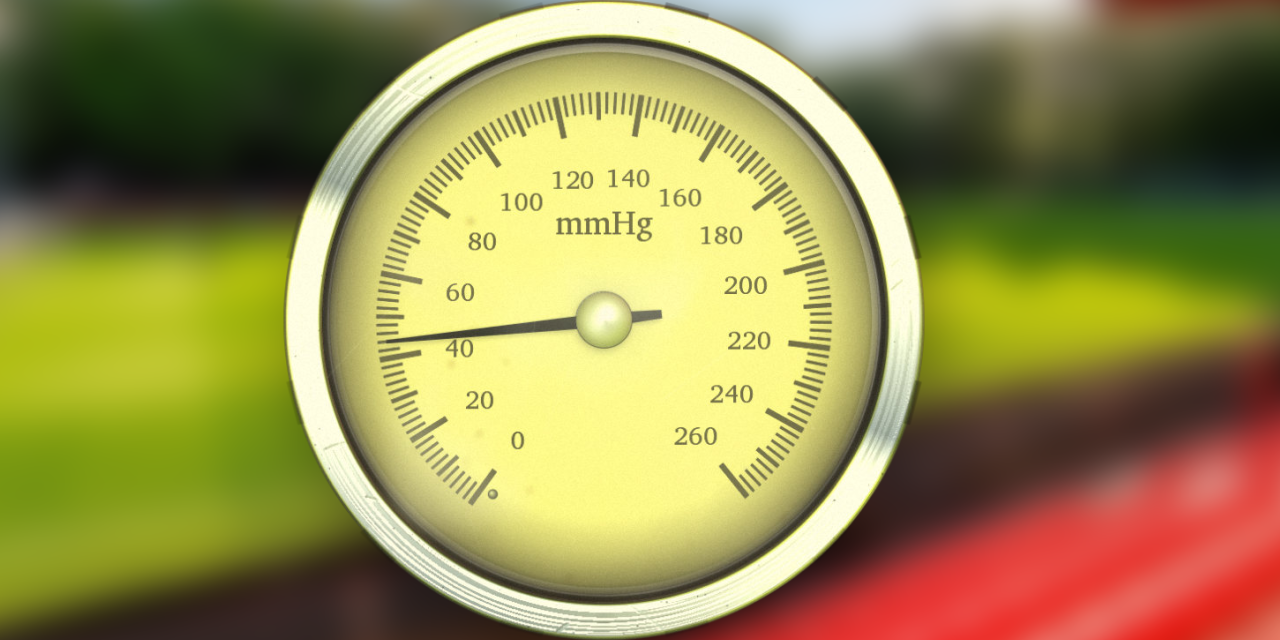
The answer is mmHg 44
